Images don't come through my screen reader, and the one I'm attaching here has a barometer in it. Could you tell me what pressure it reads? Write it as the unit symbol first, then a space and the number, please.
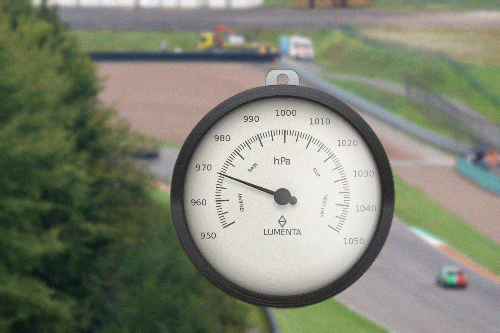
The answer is hPa 970
